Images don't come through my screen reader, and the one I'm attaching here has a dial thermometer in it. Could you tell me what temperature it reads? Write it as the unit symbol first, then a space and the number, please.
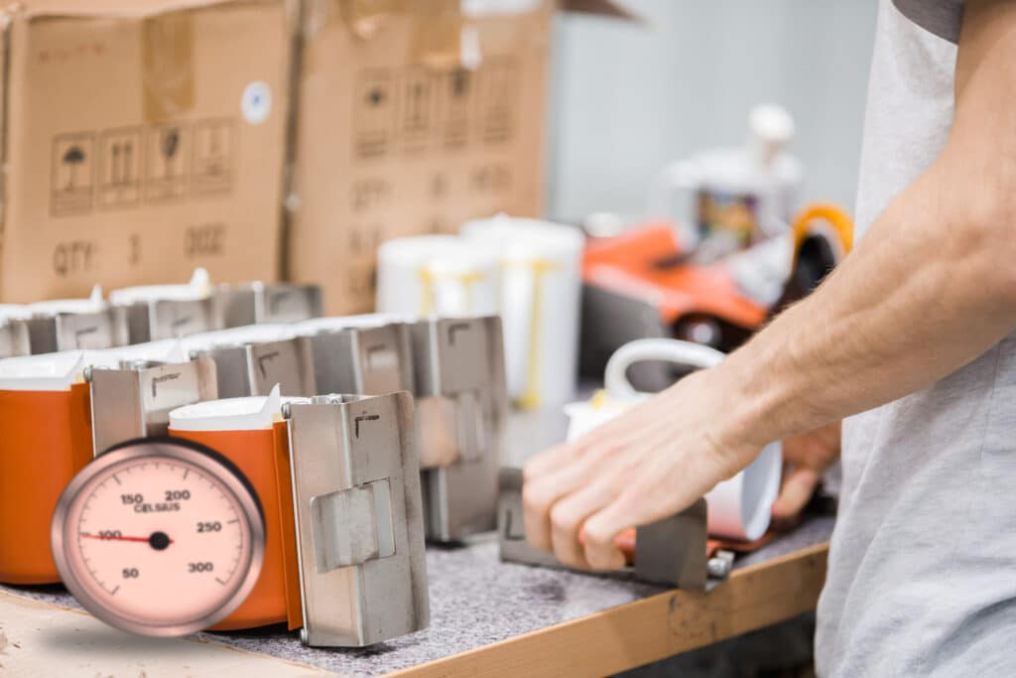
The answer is °C 100
